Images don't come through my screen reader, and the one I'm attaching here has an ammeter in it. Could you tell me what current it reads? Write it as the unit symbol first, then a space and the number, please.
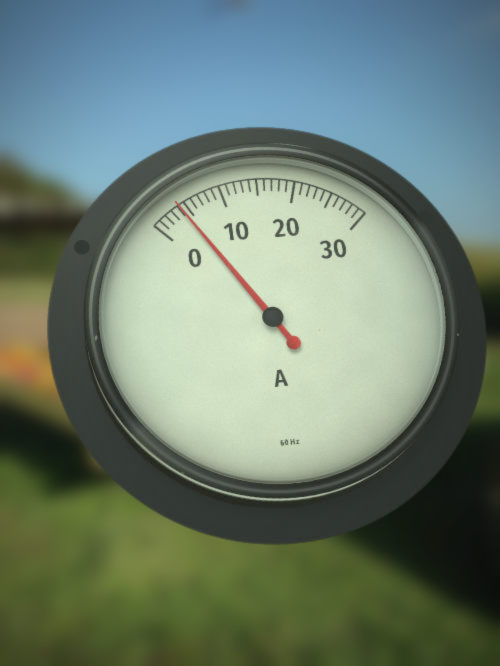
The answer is A 4
